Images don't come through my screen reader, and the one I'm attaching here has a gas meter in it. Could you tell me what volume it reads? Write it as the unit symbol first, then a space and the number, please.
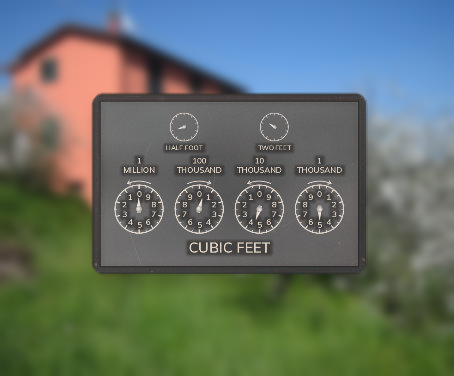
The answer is ft³ 4500
